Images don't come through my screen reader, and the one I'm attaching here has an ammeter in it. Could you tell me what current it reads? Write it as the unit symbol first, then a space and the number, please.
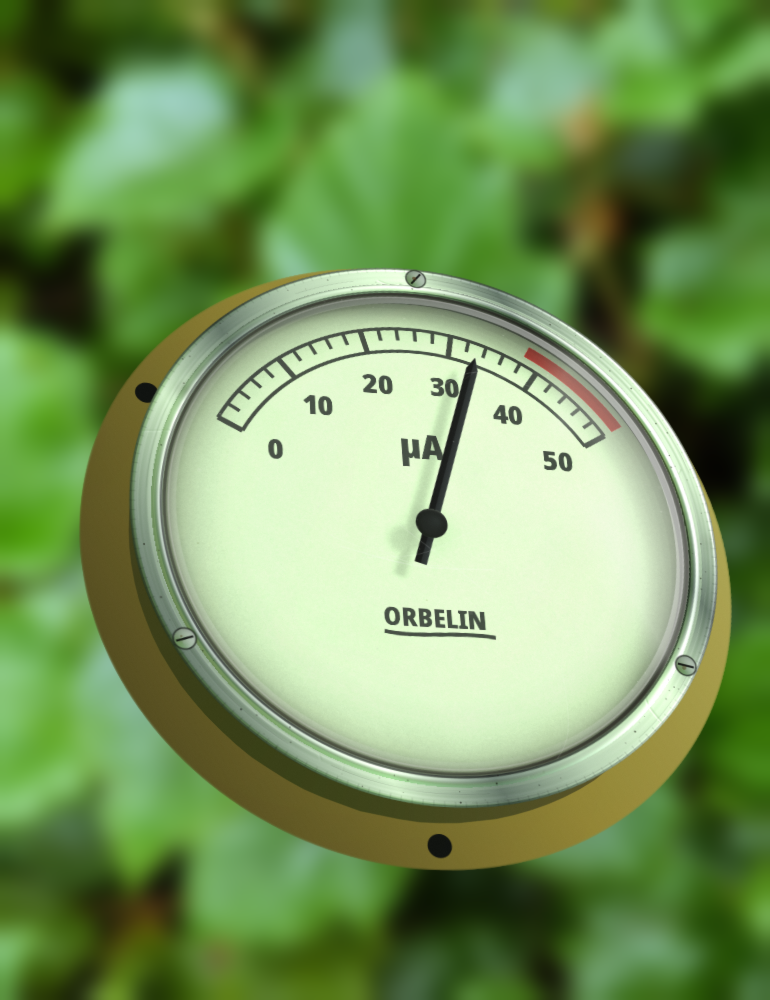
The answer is µA 33
